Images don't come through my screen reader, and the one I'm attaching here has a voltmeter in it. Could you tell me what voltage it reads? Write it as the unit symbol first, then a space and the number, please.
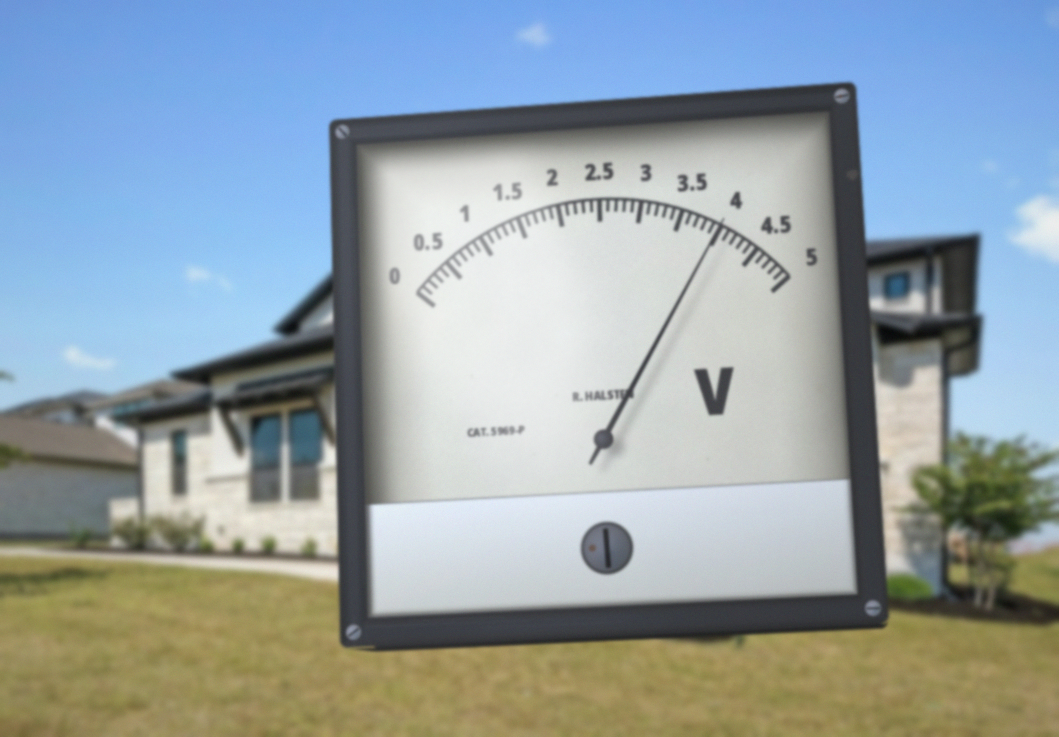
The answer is V 4
